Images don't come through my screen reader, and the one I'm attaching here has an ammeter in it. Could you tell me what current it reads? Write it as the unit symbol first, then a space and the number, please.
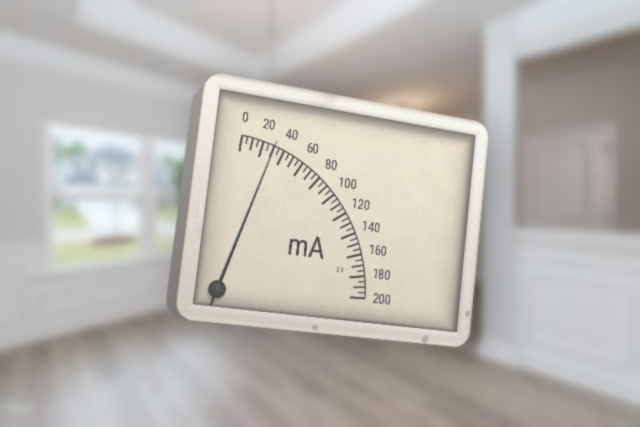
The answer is mA 30
